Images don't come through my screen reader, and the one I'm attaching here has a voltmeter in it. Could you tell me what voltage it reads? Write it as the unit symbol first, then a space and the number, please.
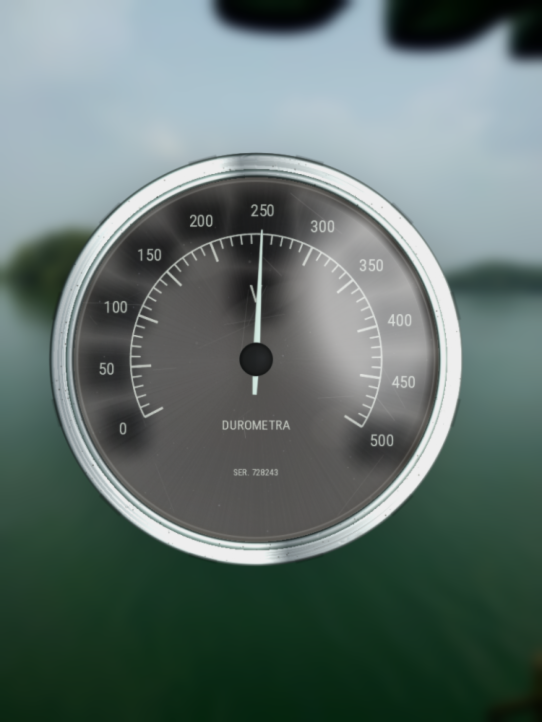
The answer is V 250
